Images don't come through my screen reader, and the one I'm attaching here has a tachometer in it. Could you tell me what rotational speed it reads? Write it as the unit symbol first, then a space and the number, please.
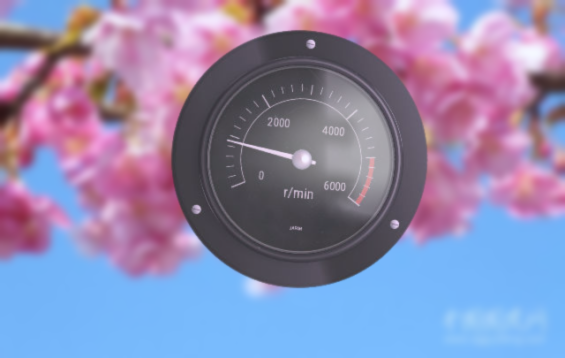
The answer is rpm 900
